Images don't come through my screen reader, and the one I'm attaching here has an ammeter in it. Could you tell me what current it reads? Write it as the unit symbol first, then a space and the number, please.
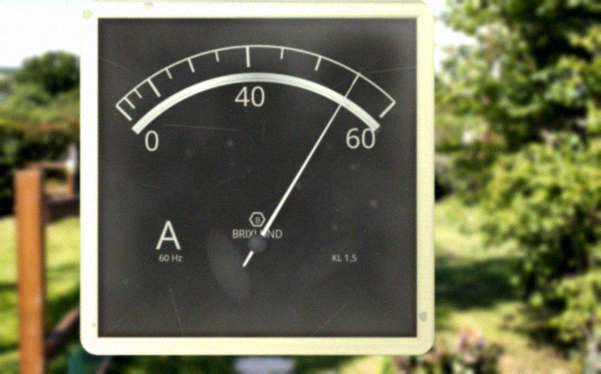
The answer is A 55
